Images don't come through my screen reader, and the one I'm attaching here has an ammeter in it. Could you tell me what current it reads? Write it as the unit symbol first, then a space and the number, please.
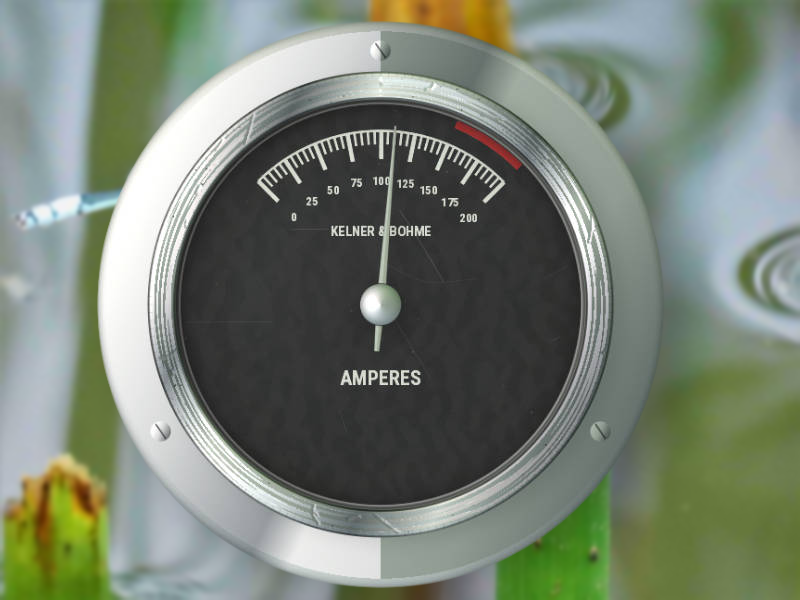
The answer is A 110
